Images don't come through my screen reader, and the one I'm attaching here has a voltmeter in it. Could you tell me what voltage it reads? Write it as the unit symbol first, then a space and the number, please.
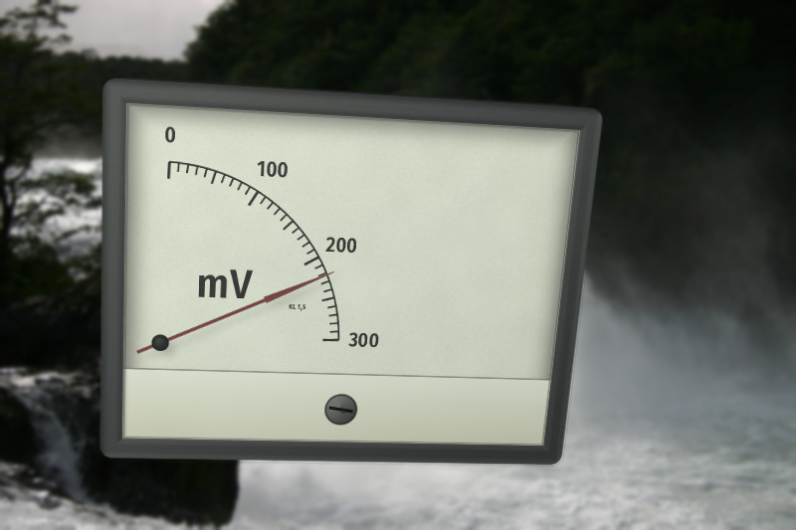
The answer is mV 220
